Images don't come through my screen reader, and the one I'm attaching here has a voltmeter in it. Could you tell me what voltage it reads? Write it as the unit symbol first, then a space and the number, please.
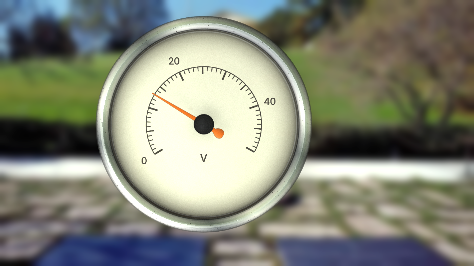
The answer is V 13
